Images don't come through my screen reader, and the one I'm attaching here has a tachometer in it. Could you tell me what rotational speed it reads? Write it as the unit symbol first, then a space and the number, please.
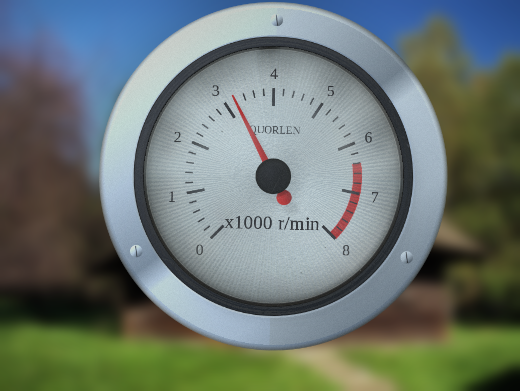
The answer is rpm 3200
